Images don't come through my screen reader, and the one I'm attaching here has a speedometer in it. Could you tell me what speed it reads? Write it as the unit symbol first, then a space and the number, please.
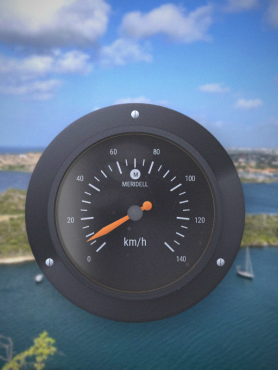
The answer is km/h 7.5
